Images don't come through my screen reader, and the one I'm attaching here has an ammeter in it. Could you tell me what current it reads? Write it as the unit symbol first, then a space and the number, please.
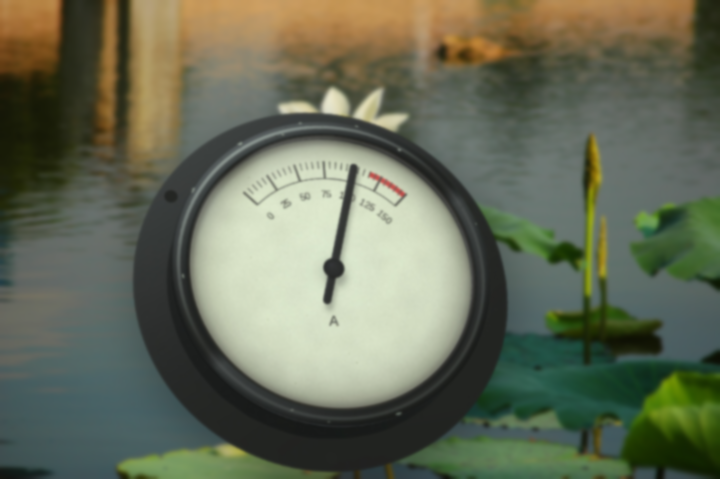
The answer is A 100
